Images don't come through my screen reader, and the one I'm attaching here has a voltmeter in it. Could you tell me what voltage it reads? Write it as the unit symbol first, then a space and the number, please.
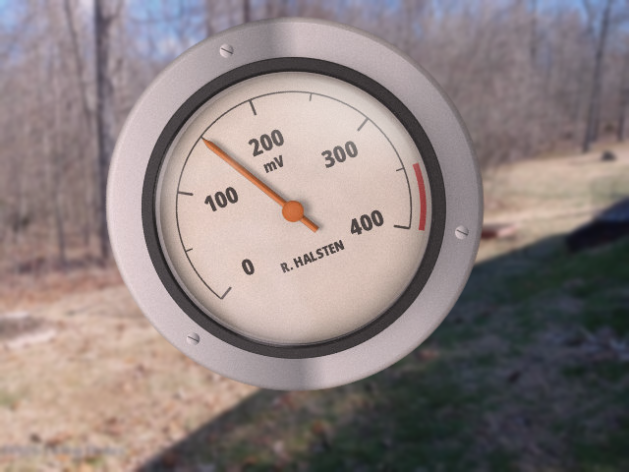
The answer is mV 150
